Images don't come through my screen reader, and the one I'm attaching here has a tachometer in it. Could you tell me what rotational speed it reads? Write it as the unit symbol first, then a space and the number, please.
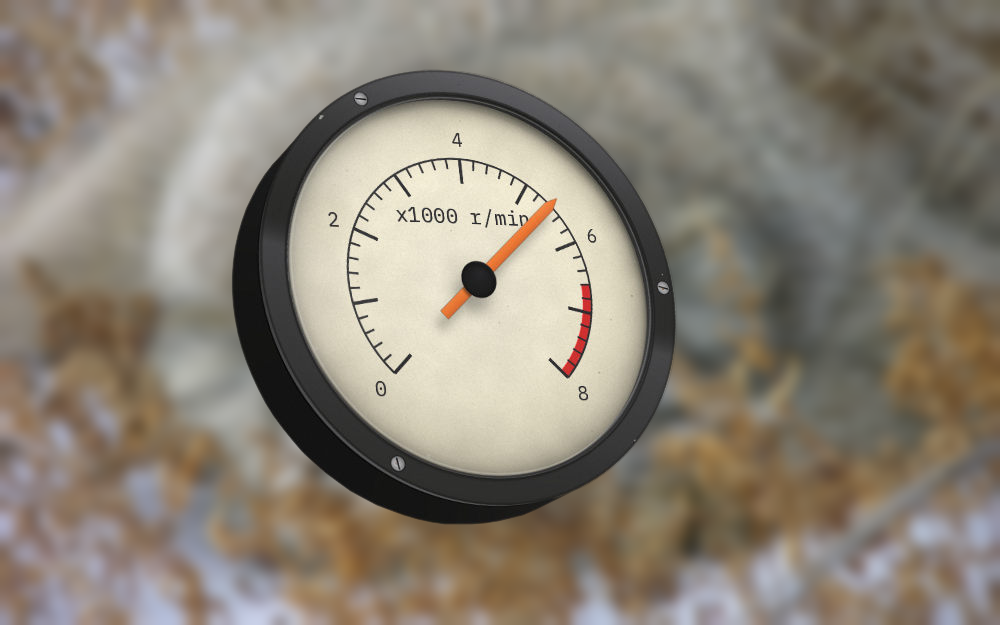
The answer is rpm 5400
